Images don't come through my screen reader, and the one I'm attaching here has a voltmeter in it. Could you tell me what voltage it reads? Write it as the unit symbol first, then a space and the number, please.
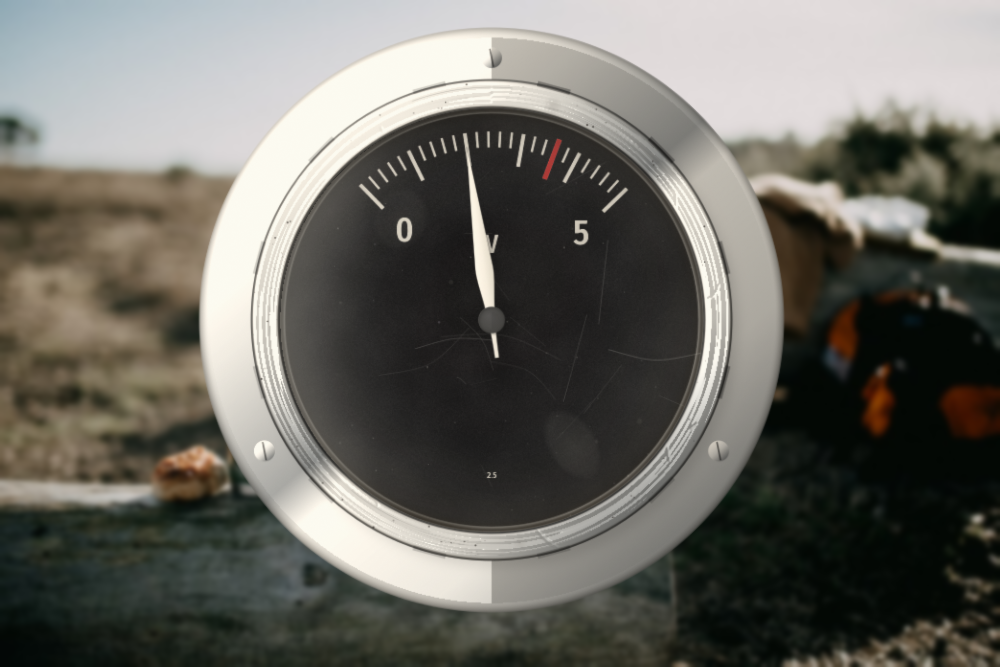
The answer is V 2
